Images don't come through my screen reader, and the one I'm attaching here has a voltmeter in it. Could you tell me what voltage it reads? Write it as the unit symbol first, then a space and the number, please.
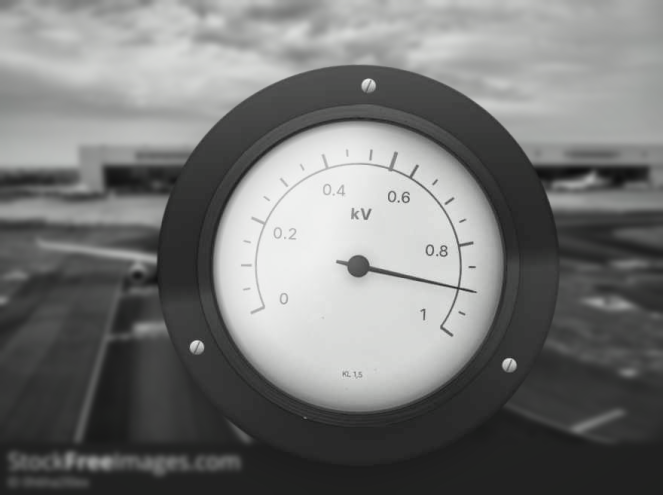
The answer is kV 0.9
